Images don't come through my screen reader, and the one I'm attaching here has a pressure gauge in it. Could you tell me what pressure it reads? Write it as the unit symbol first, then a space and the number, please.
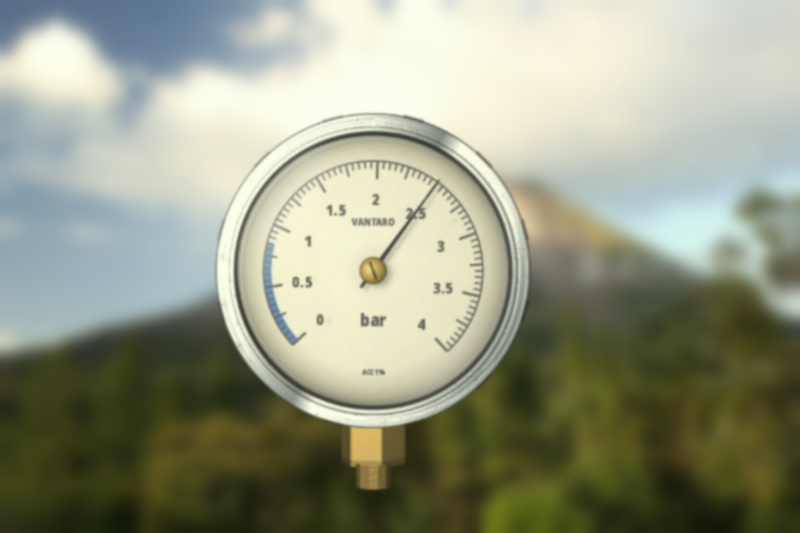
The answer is bar 2.5
